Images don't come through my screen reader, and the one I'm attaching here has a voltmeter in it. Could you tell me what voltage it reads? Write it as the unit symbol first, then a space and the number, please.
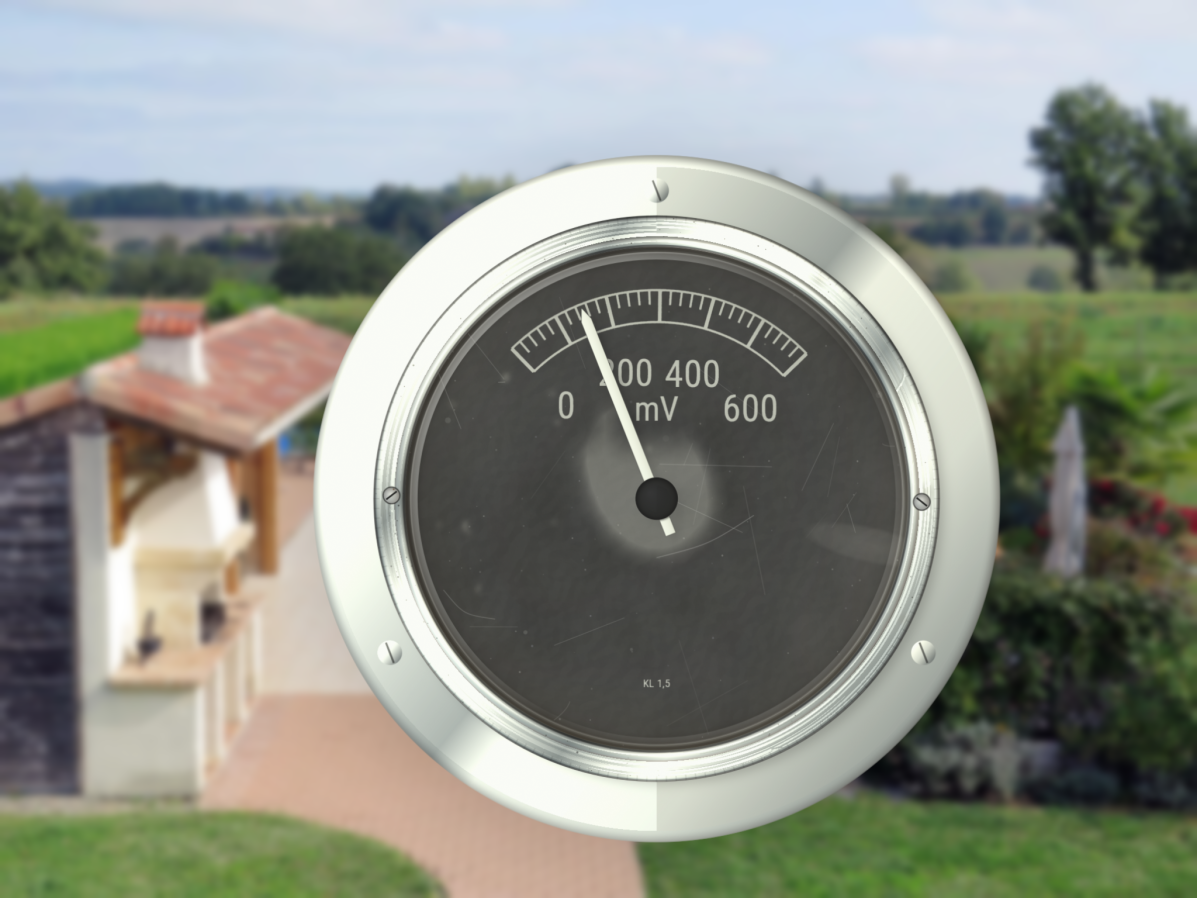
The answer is mV 150
